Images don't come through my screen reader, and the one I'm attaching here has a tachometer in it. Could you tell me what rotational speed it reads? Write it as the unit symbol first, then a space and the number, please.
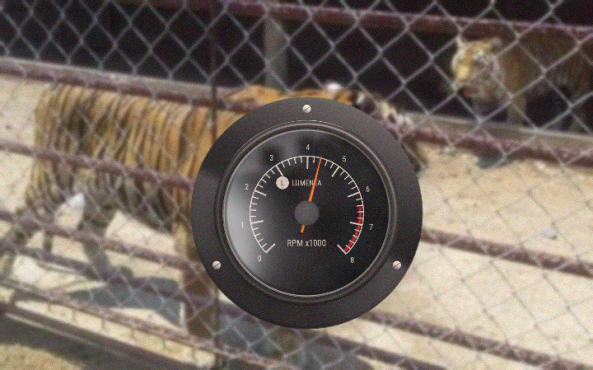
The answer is rpm 4400
